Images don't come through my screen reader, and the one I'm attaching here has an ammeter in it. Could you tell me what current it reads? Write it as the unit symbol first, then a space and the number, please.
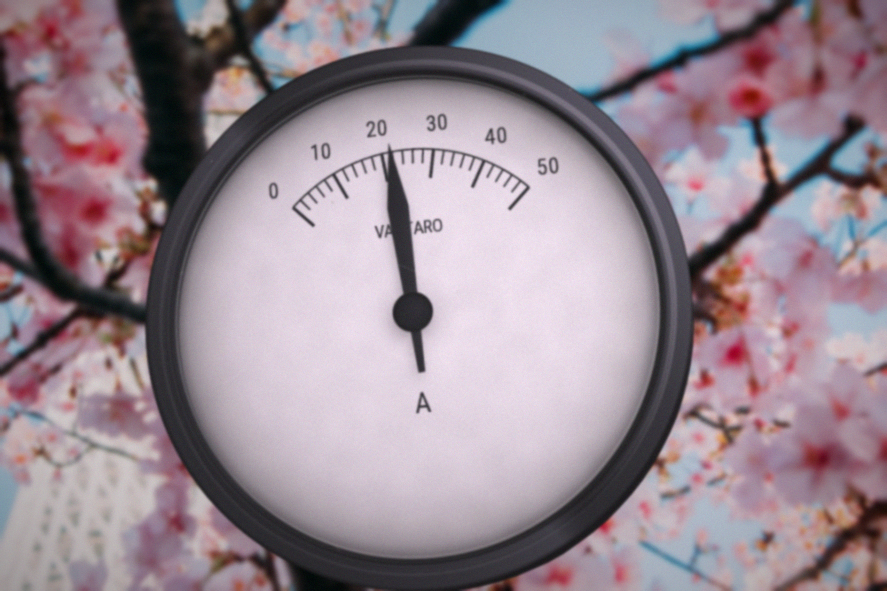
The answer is A 22
